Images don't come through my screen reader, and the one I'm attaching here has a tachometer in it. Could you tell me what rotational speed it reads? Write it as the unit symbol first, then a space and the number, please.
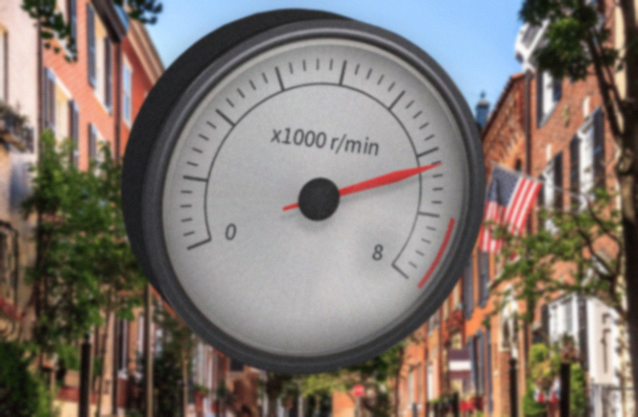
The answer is rpm 6200
